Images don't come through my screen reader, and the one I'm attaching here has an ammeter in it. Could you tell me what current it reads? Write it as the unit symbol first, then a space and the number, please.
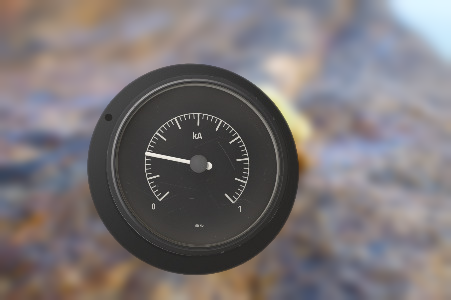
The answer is kA 0.2
